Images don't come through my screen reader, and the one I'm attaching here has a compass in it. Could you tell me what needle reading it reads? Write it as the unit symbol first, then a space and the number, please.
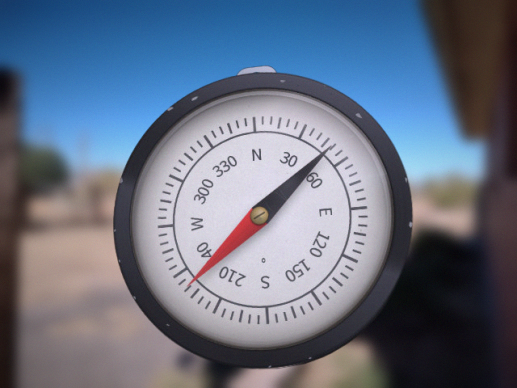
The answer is ° 230
